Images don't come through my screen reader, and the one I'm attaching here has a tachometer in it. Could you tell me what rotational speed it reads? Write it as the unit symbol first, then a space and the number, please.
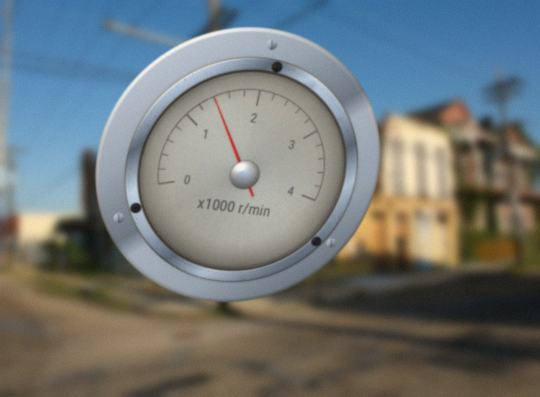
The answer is rpm 1400
